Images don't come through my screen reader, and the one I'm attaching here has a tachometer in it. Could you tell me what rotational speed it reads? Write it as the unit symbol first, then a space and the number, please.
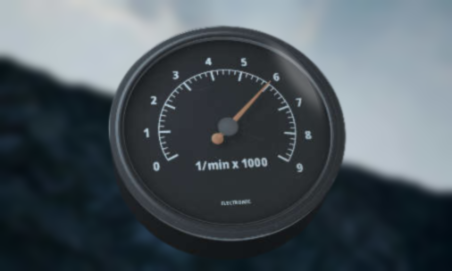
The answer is rpm 6000
